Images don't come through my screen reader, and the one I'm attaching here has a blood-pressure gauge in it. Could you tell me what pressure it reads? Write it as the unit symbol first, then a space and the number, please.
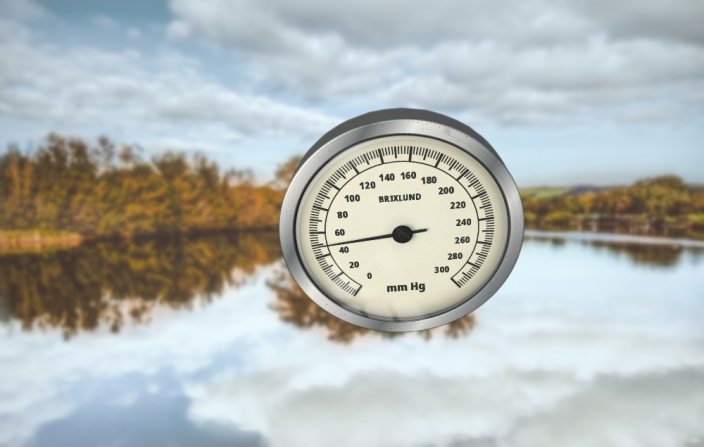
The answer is mmHg 50
